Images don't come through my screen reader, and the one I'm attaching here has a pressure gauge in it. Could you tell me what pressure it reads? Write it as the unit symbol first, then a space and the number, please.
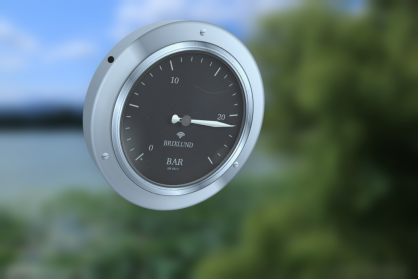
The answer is bar 21
